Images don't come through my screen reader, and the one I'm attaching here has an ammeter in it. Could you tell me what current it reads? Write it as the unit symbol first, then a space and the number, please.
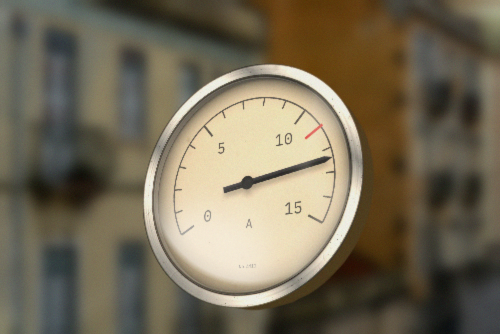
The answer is A 12.5
